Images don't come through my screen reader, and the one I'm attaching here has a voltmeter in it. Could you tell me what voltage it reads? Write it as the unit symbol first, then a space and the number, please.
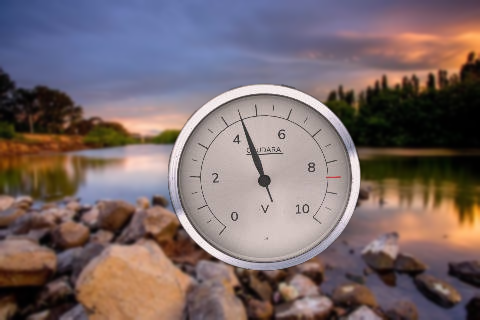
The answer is V 4.5
